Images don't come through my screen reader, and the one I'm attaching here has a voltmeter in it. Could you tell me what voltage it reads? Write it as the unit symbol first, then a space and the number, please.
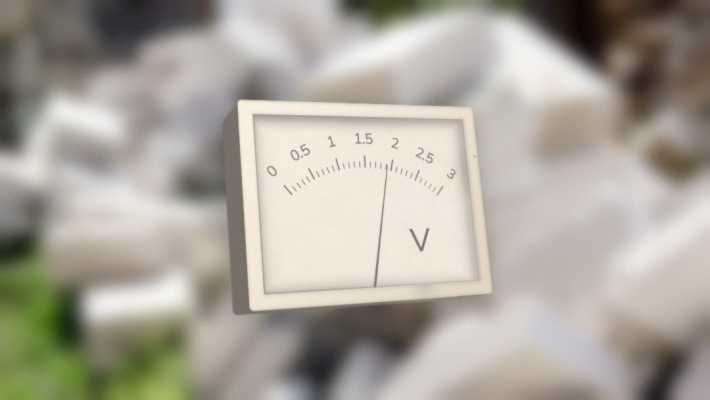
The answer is V 1.9
